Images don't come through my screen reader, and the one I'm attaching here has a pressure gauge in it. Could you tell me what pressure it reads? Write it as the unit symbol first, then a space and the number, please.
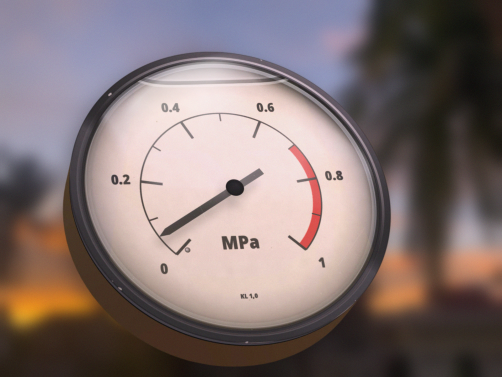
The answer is MPa 0.05
